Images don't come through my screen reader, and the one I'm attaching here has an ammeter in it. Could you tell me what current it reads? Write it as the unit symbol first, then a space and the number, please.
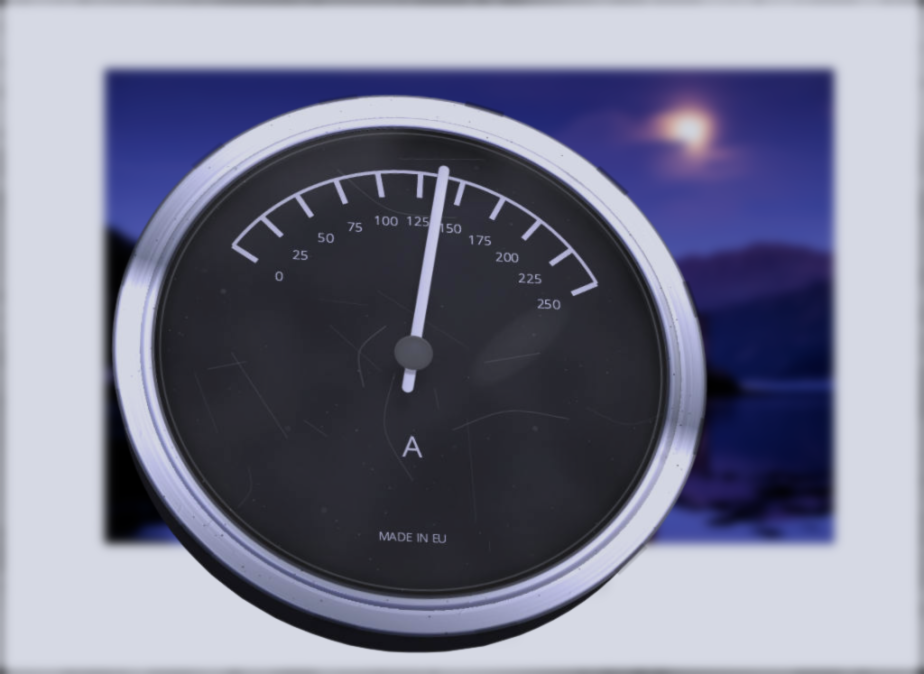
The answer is A 137.5
